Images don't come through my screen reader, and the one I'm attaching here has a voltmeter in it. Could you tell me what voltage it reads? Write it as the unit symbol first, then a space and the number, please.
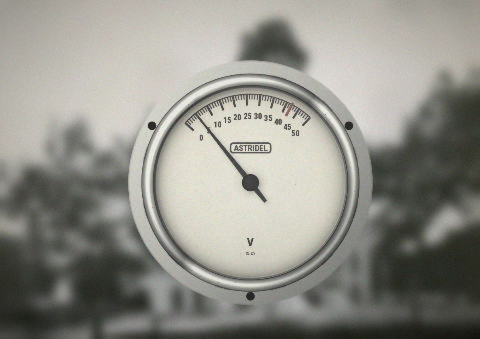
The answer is V 5
